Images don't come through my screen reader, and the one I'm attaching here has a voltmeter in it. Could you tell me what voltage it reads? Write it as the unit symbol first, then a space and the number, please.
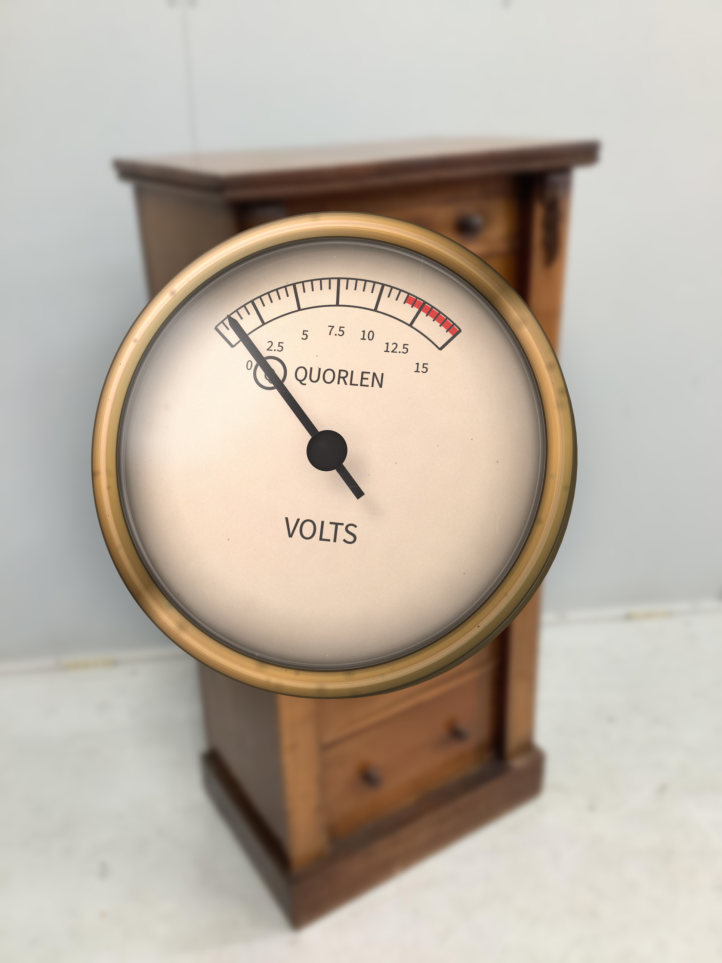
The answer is V 1
